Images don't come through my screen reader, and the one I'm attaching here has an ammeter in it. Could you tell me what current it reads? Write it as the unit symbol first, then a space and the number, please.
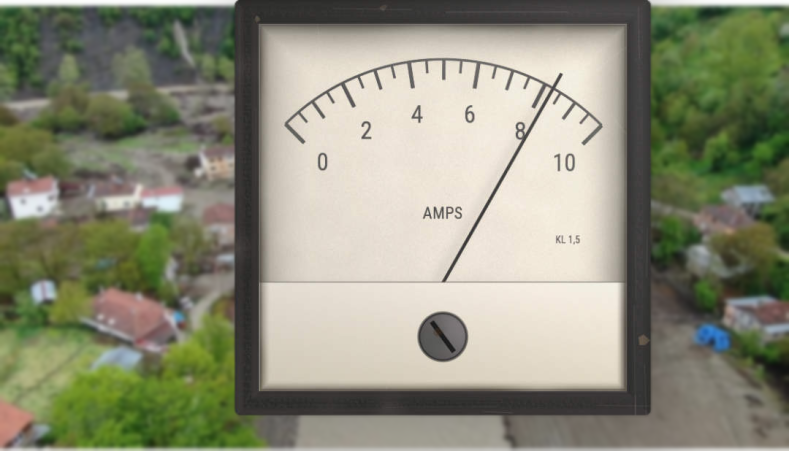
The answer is A 8.25
